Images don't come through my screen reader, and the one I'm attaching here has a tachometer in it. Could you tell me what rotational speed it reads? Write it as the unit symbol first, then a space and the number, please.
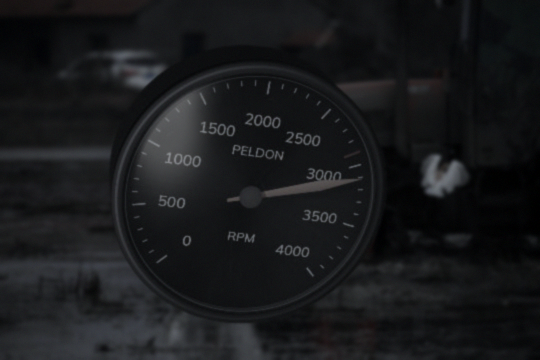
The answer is rpm 3100
